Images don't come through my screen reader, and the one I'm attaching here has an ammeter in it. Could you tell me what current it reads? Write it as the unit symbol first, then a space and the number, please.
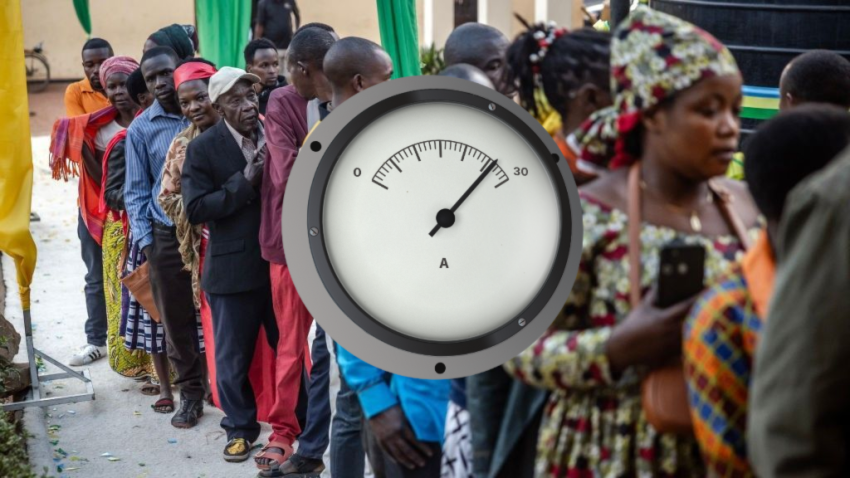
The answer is A 26
